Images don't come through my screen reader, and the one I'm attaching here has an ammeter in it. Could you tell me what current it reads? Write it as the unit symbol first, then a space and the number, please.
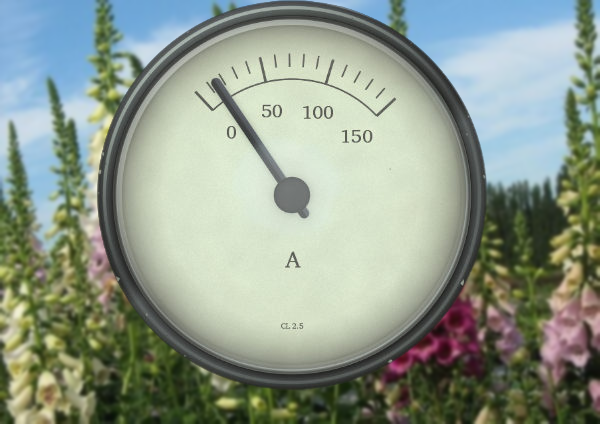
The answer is A 15
